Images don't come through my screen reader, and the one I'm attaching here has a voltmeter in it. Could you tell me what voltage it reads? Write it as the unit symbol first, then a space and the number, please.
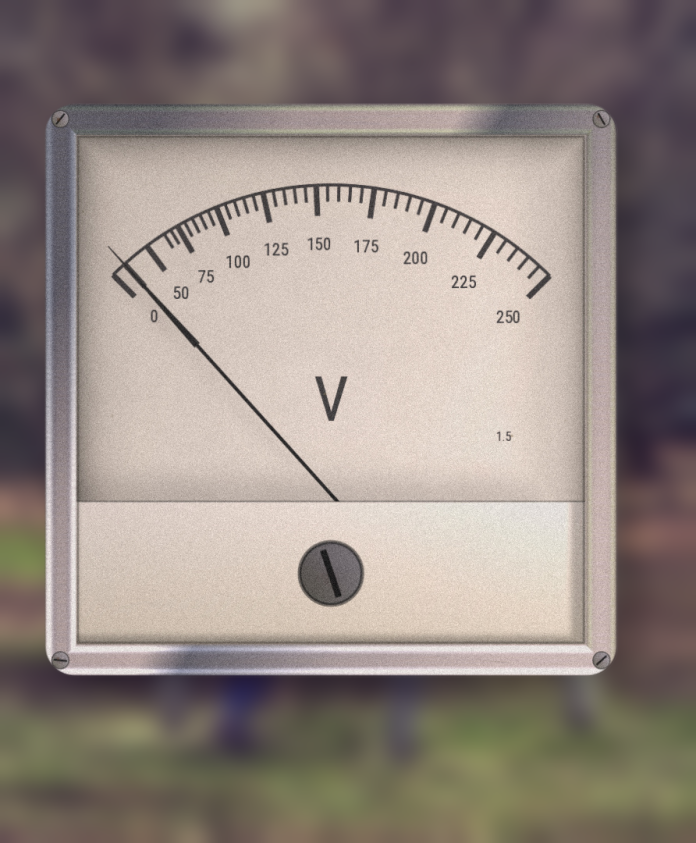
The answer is V 25
